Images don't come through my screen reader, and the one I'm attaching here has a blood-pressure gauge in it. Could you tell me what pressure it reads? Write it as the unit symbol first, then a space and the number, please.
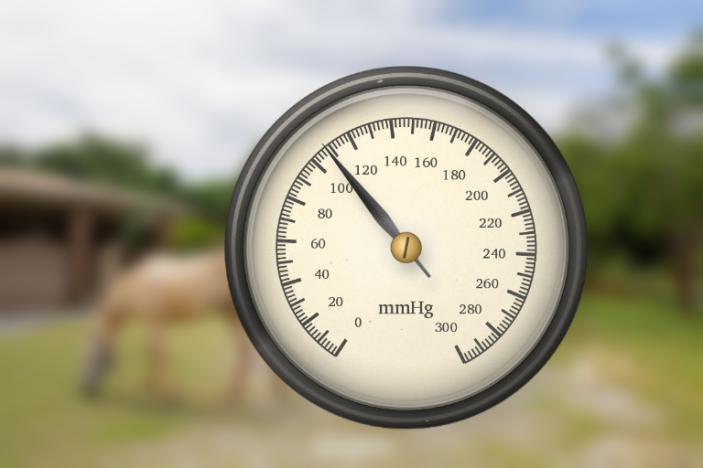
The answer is mmHg 108
